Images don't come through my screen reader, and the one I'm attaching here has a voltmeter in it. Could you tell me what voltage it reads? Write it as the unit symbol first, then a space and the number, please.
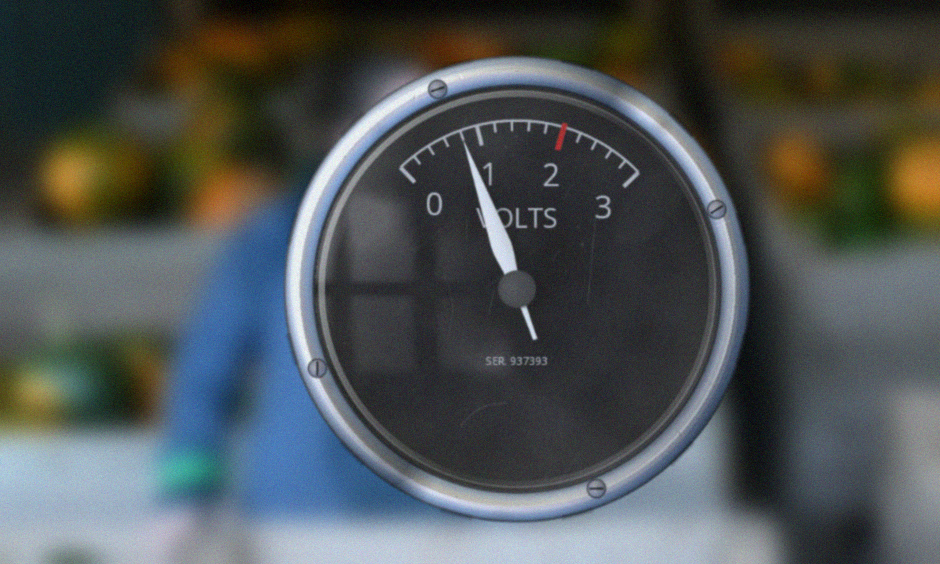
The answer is V 0.8
